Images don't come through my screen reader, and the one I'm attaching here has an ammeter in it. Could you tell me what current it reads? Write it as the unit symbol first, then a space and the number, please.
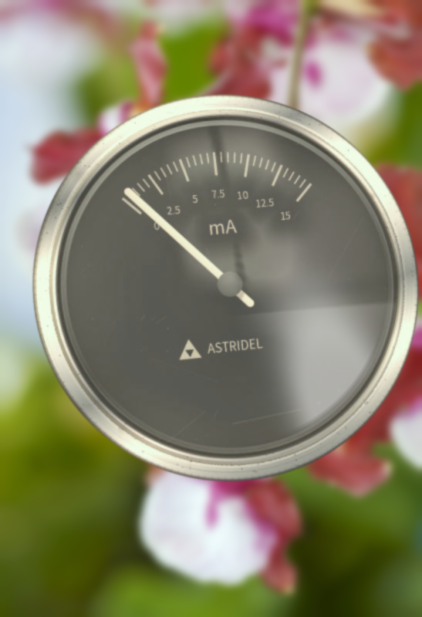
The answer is mA 0.5
